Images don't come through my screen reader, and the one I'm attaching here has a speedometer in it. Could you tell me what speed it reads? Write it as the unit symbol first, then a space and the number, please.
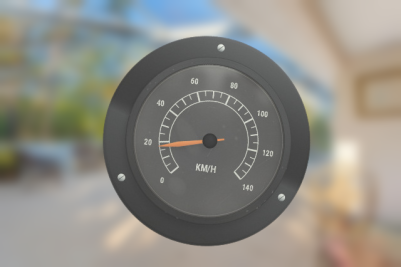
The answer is km/h 17.5
